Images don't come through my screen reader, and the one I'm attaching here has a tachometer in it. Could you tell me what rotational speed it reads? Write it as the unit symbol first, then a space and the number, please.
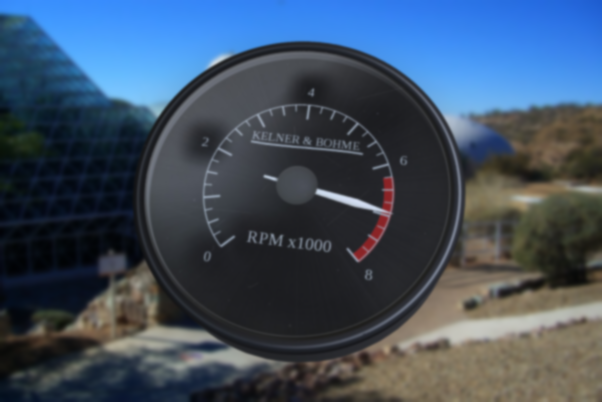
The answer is rpm 7000
